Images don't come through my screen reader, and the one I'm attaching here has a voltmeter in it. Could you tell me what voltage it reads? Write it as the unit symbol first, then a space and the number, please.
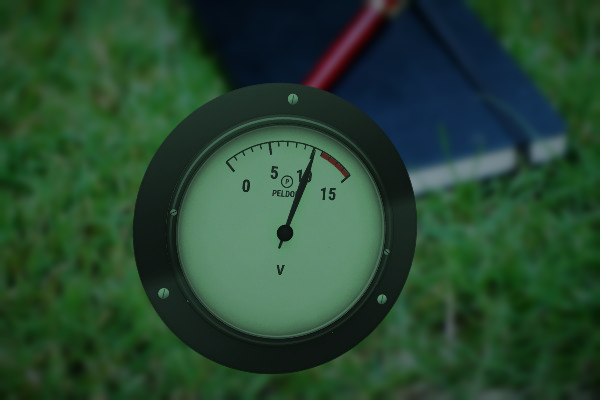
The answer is V 10
